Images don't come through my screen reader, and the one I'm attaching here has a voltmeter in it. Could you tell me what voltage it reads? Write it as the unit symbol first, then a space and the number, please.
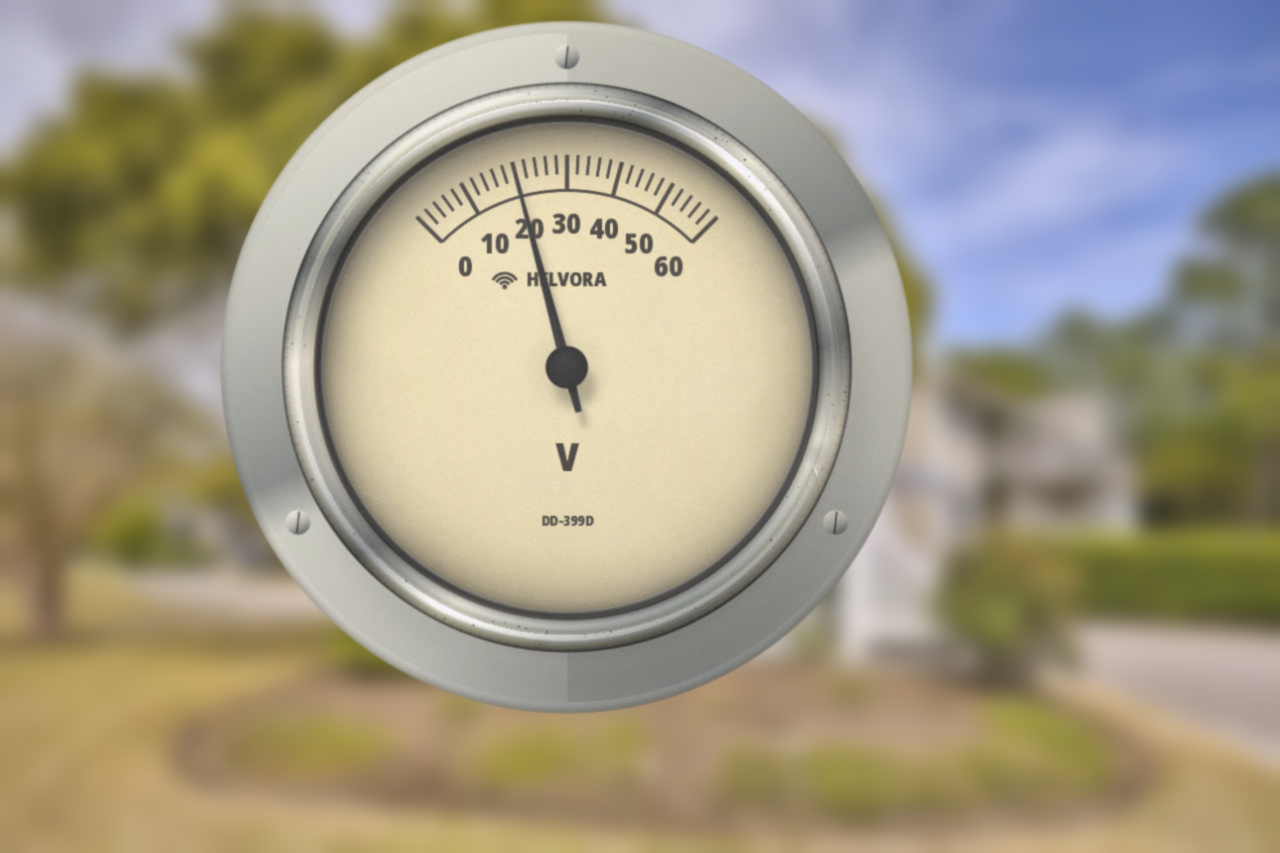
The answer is V 20
